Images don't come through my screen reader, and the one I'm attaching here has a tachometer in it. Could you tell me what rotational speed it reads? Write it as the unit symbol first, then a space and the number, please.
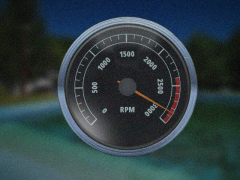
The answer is rpm 2850
